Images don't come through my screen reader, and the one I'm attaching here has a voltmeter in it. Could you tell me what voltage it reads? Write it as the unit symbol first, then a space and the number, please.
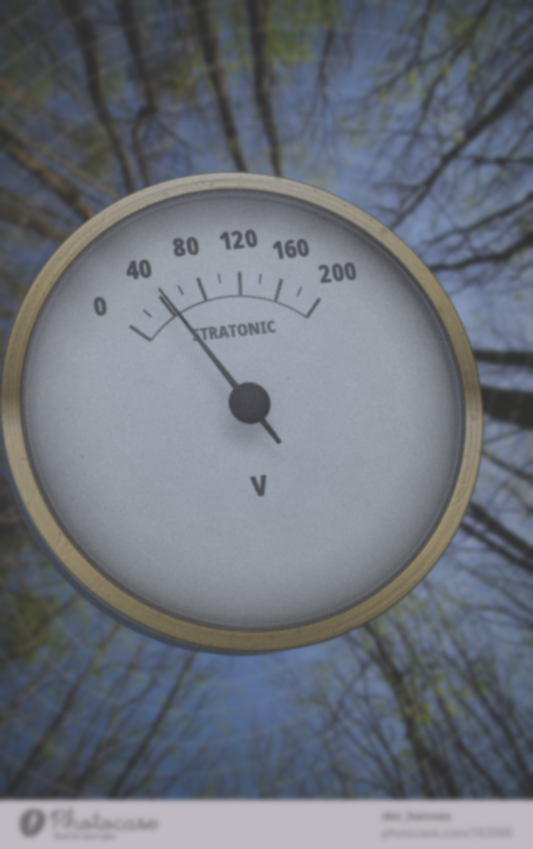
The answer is V 40
